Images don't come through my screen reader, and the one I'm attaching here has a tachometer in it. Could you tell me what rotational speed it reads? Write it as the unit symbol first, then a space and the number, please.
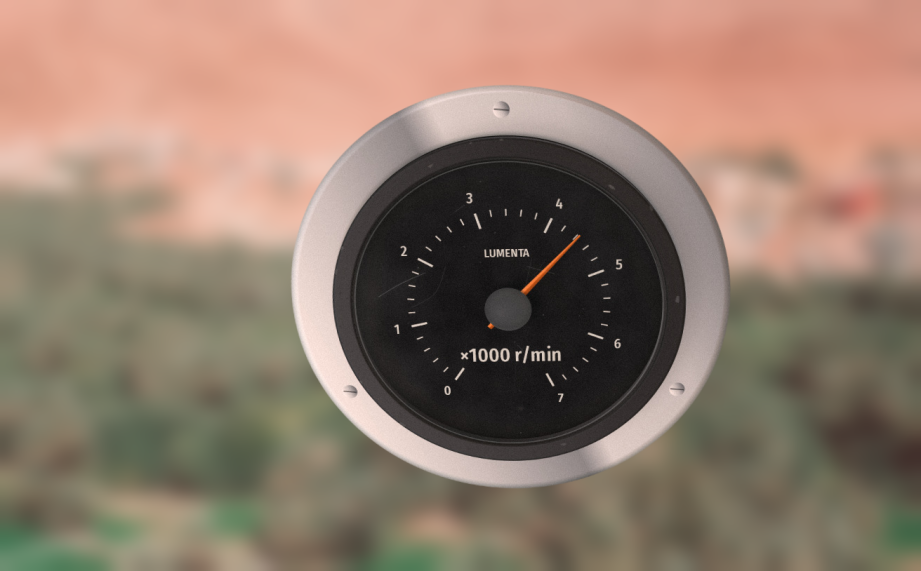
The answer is rpm 4400
